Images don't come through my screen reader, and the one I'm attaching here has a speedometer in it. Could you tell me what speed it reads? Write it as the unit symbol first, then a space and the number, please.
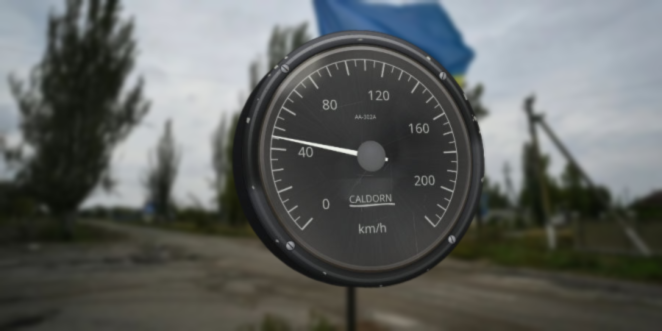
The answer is km/h 45
